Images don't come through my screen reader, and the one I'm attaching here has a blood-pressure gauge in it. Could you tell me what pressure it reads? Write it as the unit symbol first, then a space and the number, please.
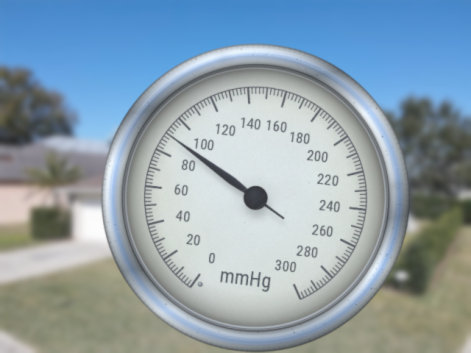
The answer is mmHg 90
